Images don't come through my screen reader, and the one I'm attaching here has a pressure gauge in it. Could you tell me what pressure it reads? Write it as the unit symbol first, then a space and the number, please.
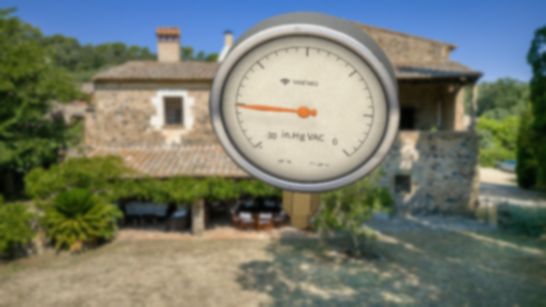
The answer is inHg -25
